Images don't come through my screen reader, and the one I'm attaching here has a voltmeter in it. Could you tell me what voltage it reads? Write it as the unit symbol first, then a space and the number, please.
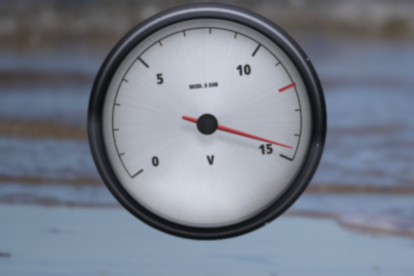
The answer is V 14.5
